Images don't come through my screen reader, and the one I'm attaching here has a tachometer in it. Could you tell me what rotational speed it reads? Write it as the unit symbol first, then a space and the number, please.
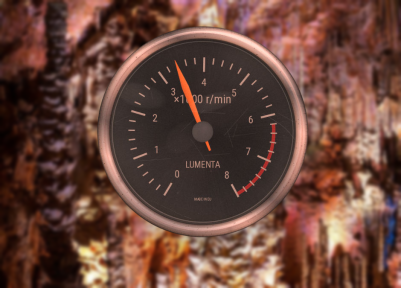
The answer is rpm 3400
